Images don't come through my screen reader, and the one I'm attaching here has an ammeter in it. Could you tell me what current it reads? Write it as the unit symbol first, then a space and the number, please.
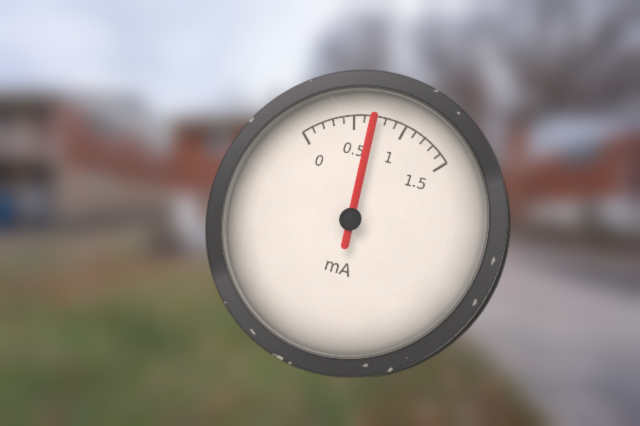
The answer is mA 0.7
